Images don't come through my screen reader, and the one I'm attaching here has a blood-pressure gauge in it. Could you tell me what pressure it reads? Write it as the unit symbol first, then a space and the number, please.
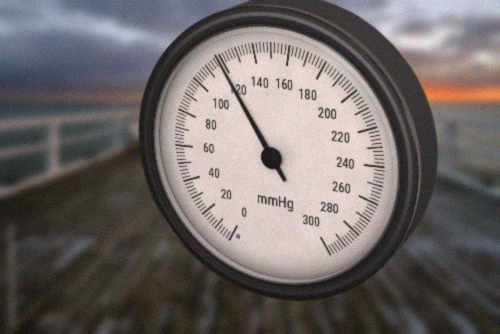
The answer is mmHg 120
